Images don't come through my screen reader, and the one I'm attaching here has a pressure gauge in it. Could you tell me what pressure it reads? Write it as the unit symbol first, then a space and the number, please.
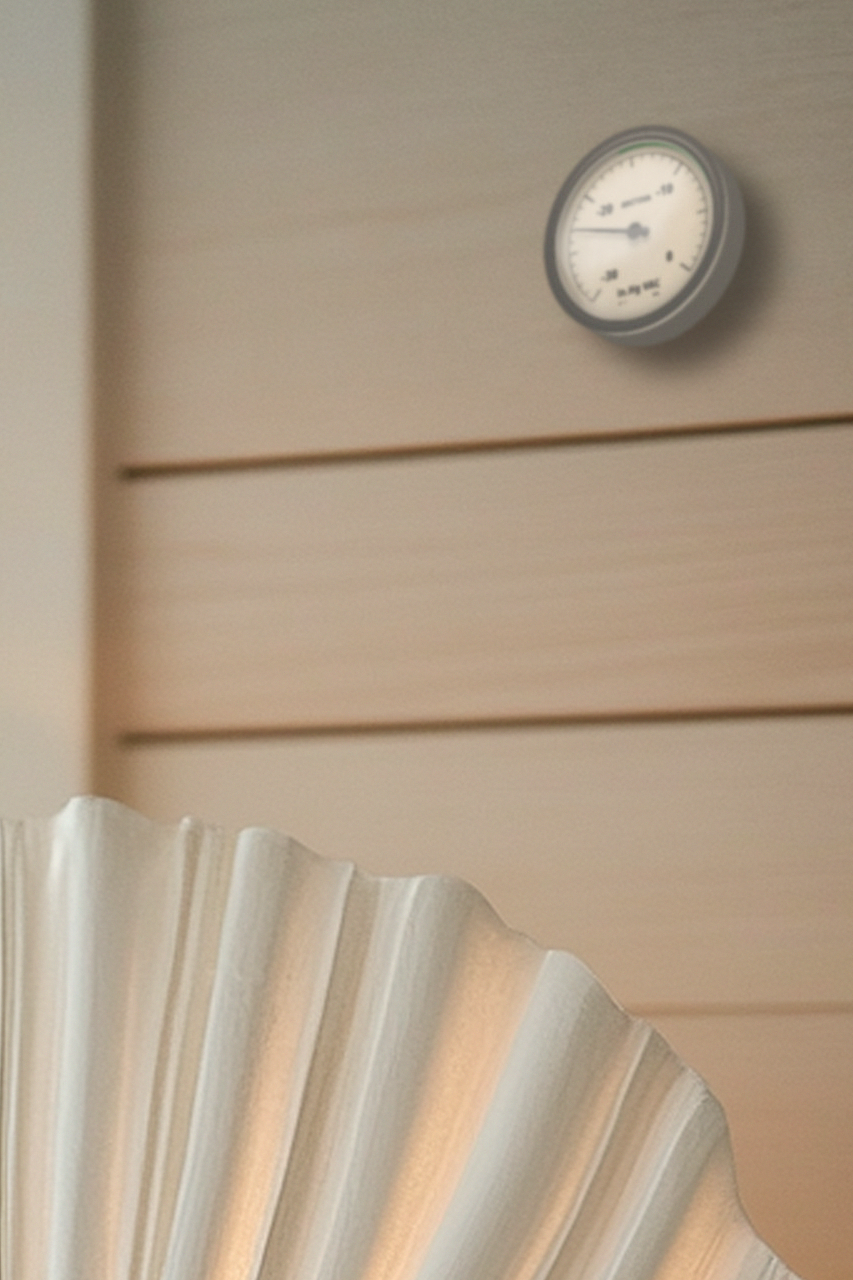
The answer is inHg -23
